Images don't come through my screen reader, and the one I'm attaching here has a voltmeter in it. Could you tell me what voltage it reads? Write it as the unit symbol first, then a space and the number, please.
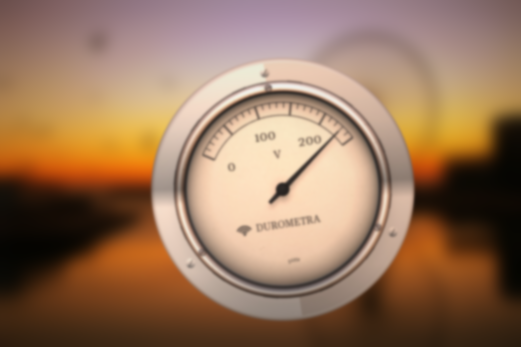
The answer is V 230
